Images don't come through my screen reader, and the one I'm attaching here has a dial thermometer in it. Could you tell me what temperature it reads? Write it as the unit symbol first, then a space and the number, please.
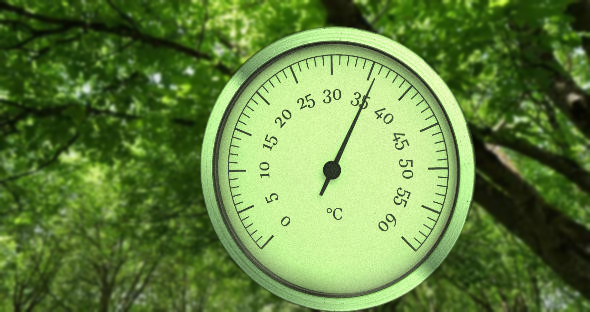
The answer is °C 36
